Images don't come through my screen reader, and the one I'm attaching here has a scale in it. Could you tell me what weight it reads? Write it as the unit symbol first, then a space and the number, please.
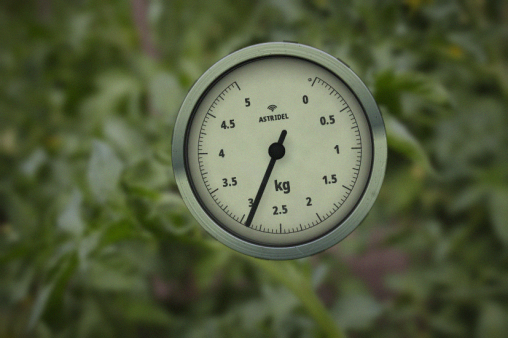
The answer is kg 2.9
